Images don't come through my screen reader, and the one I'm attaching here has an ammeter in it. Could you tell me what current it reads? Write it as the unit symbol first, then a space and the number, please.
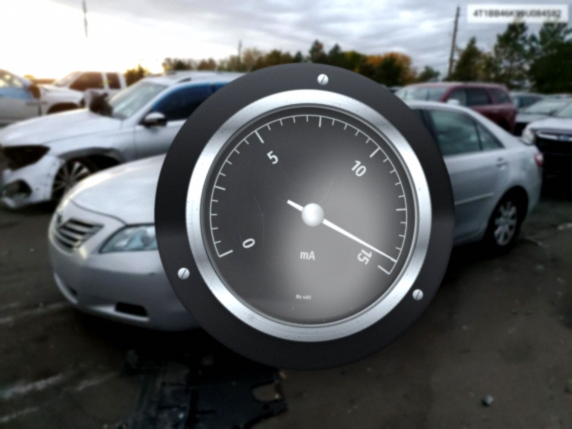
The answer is mA 14.5
